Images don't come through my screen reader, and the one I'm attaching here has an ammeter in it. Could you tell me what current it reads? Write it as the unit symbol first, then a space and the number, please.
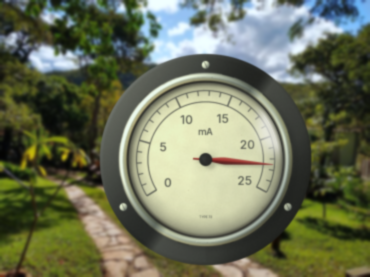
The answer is mA 22.5
